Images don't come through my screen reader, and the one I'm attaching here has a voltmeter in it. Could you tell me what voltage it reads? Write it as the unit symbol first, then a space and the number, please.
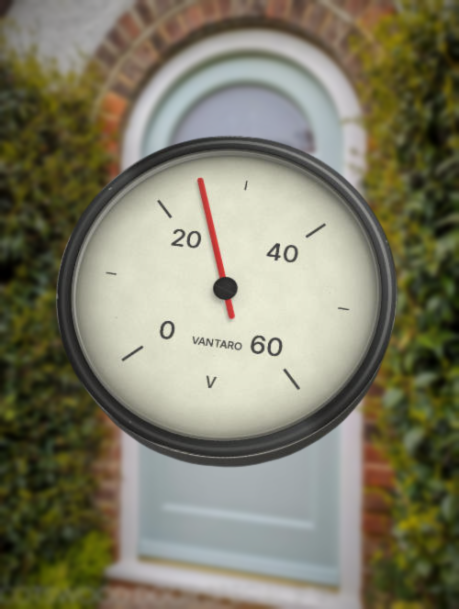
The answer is V 25
